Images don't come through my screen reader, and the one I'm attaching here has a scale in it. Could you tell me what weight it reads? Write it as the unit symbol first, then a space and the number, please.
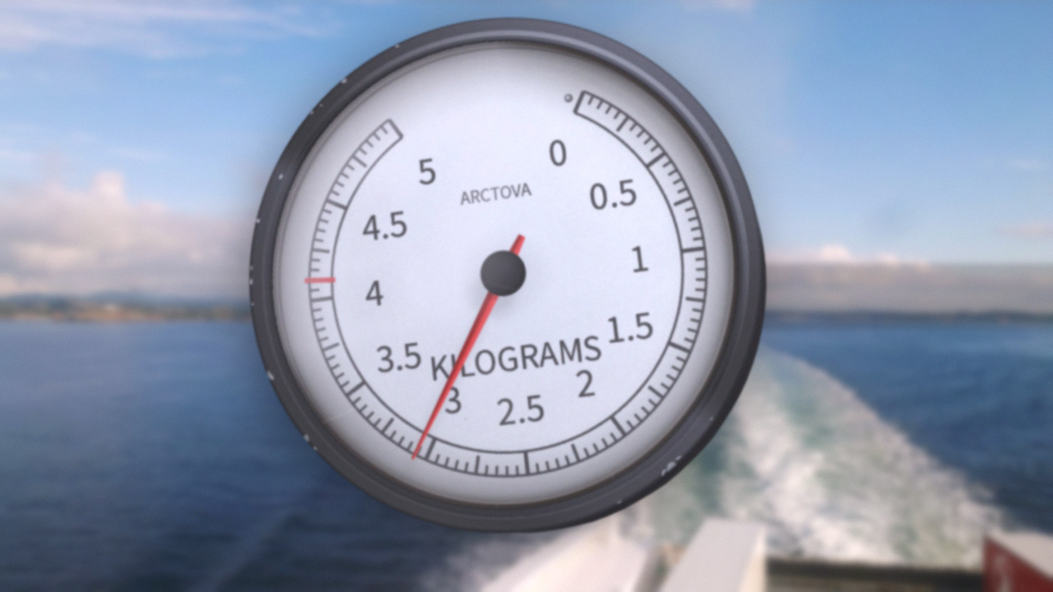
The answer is kg 3.05
